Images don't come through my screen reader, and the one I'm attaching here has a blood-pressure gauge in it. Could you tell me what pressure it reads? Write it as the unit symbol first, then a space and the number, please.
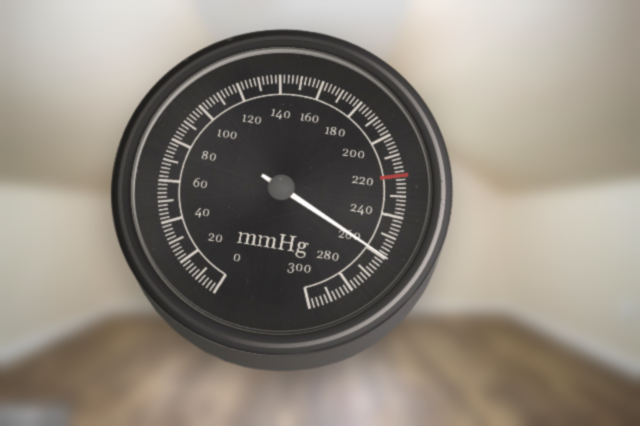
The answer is mmHg 260
